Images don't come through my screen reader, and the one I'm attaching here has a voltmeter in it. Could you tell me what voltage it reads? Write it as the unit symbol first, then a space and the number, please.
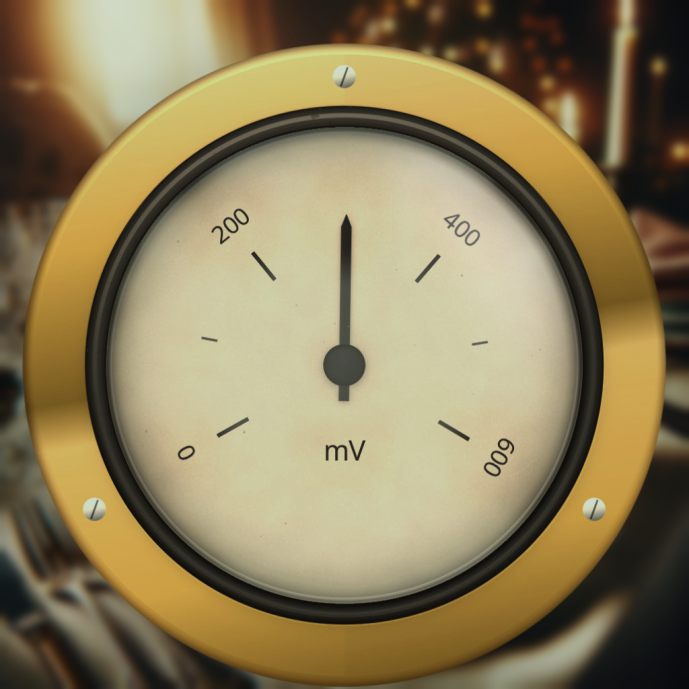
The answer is mV 300
